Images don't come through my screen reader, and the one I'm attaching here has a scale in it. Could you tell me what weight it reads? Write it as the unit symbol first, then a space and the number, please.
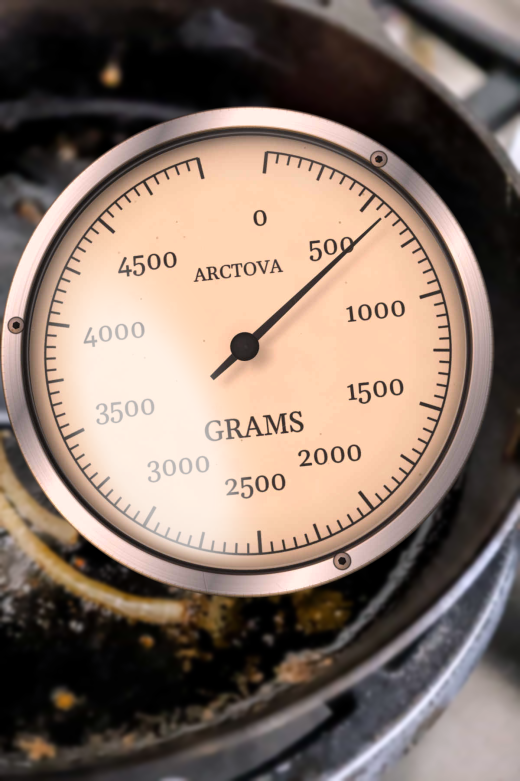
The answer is g 600
